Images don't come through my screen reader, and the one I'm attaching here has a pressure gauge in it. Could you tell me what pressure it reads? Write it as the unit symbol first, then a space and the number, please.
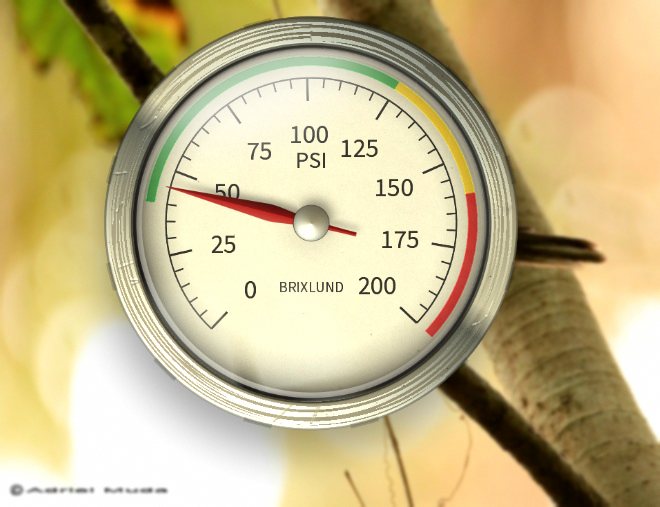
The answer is psi 45
